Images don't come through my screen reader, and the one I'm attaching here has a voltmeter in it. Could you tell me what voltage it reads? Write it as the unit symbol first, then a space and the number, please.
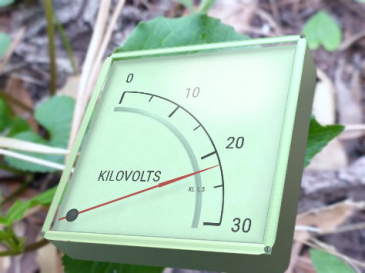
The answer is kV 22.5
